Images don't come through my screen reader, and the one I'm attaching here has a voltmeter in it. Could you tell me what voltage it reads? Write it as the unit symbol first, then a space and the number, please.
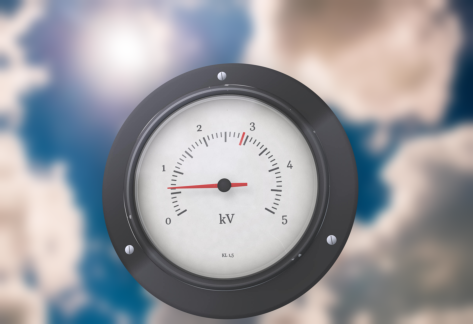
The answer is kV 0.6
